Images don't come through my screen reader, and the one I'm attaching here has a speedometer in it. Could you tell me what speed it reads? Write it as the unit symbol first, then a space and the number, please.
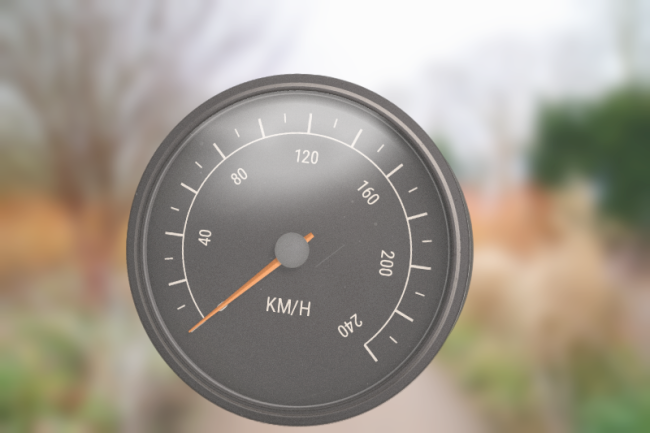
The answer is km/h 0
